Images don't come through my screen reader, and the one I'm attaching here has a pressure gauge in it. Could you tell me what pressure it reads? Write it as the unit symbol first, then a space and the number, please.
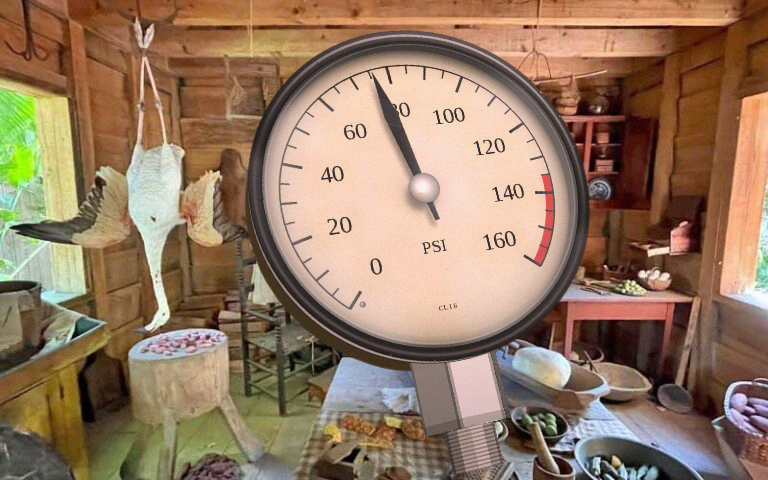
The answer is psi 75
